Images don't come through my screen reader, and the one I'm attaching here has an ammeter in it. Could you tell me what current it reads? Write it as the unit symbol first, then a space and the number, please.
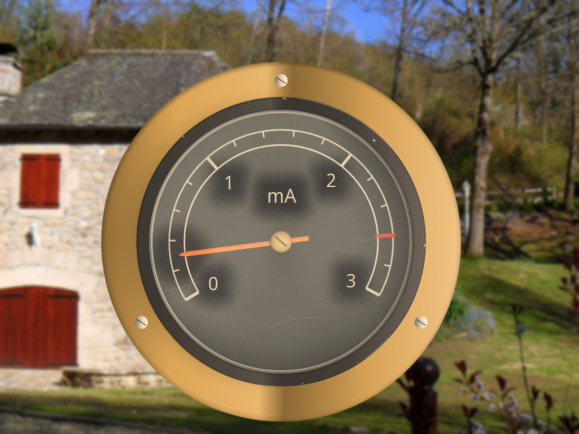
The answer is mA 0.3
